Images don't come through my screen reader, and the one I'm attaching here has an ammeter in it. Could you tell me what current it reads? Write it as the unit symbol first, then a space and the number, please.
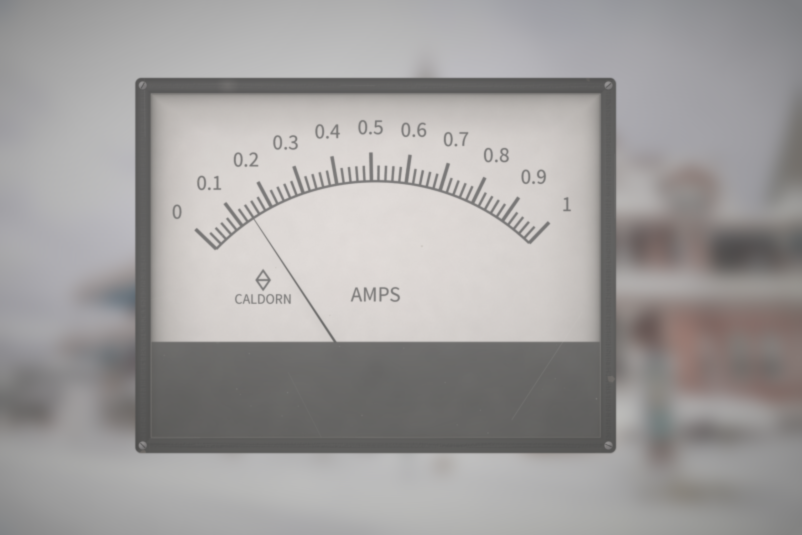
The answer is A 0.14
